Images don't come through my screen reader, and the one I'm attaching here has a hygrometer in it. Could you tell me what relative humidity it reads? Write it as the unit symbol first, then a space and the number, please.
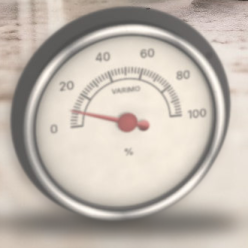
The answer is % 10
